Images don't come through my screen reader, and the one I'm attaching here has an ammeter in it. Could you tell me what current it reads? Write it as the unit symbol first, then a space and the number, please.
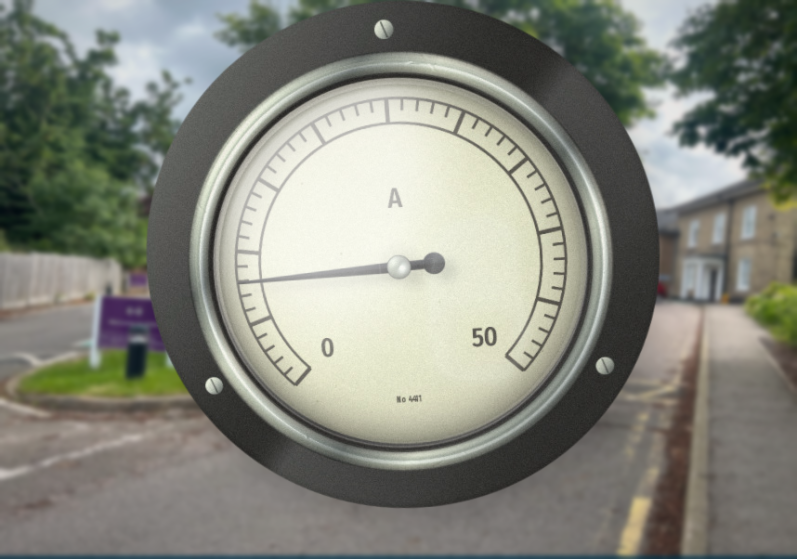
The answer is A 8
